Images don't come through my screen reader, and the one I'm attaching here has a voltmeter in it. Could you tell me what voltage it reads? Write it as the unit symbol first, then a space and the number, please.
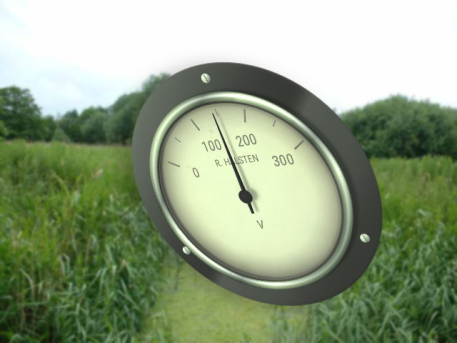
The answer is V 150
